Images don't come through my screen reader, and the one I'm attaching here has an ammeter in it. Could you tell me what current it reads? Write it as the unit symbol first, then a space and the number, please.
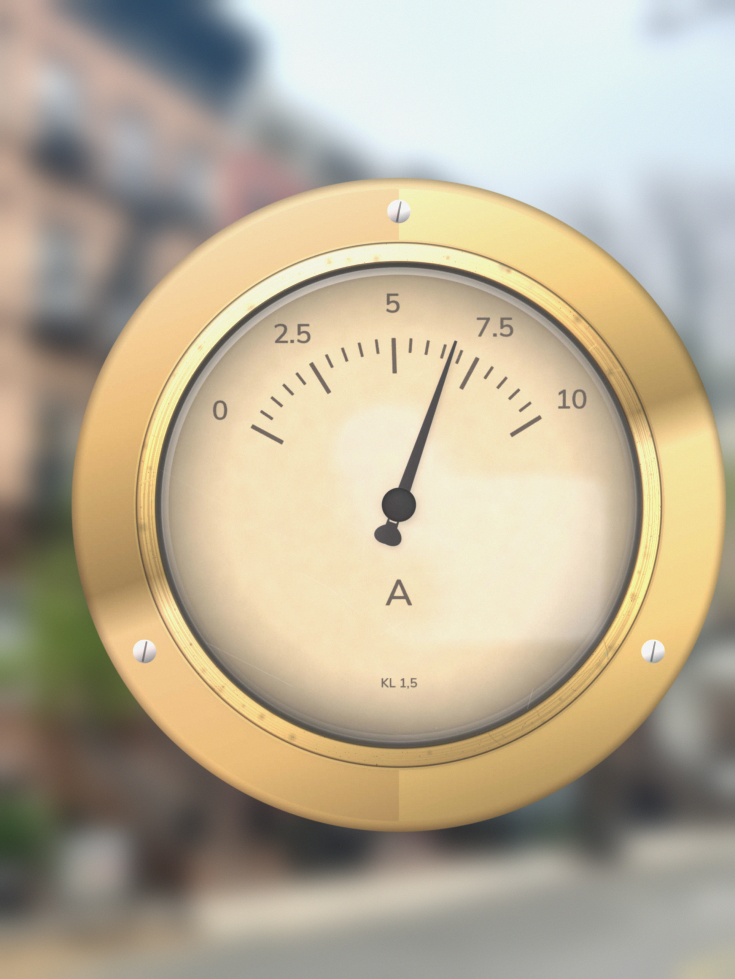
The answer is A 6.75
